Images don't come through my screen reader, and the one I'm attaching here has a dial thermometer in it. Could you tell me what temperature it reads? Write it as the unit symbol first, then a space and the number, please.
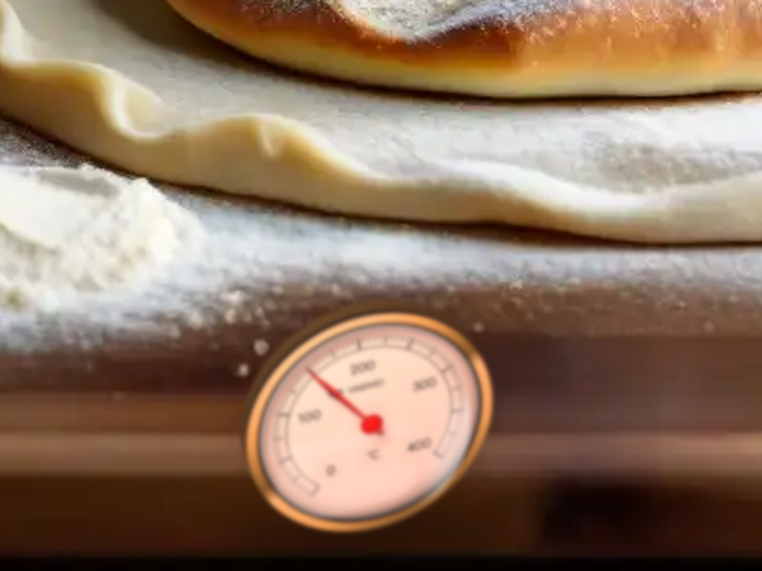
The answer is °C 150
